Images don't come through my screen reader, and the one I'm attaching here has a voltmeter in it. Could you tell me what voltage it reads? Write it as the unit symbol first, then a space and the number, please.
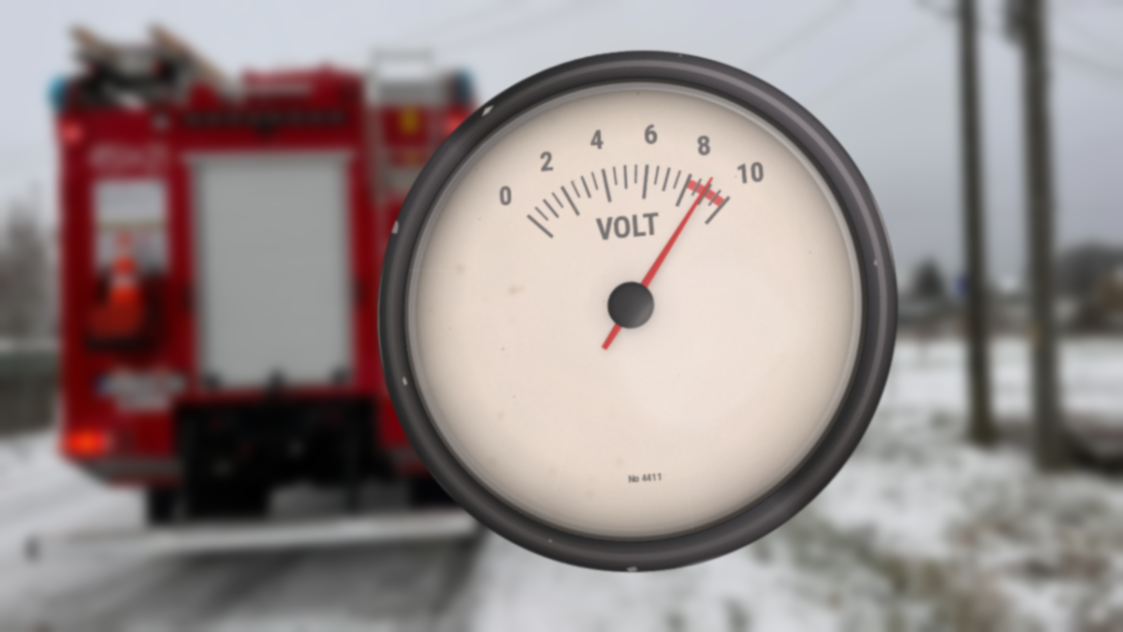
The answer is V 9
